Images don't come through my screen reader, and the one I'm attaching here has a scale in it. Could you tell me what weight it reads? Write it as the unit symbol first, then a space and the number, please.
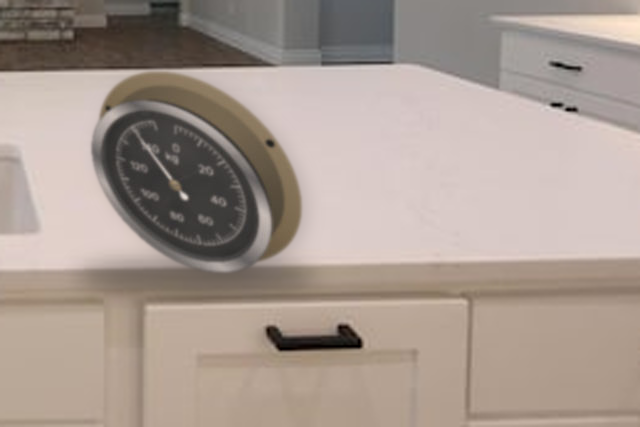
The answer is kg 140
